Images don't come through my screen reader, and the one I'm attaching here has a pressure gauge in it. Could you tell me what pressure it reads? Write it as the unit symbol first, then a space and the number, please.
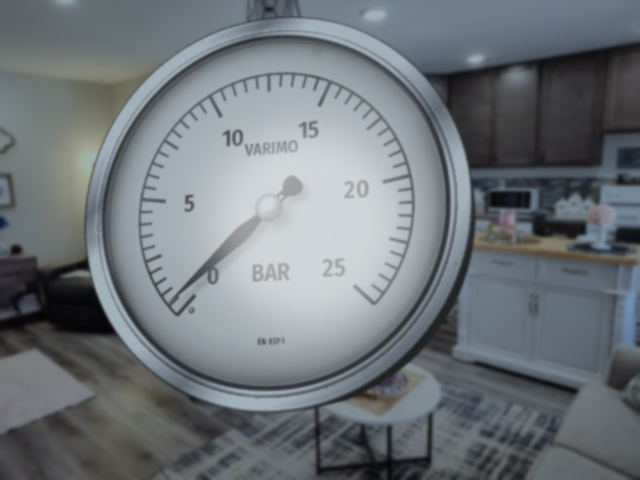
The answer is bar 0.5
